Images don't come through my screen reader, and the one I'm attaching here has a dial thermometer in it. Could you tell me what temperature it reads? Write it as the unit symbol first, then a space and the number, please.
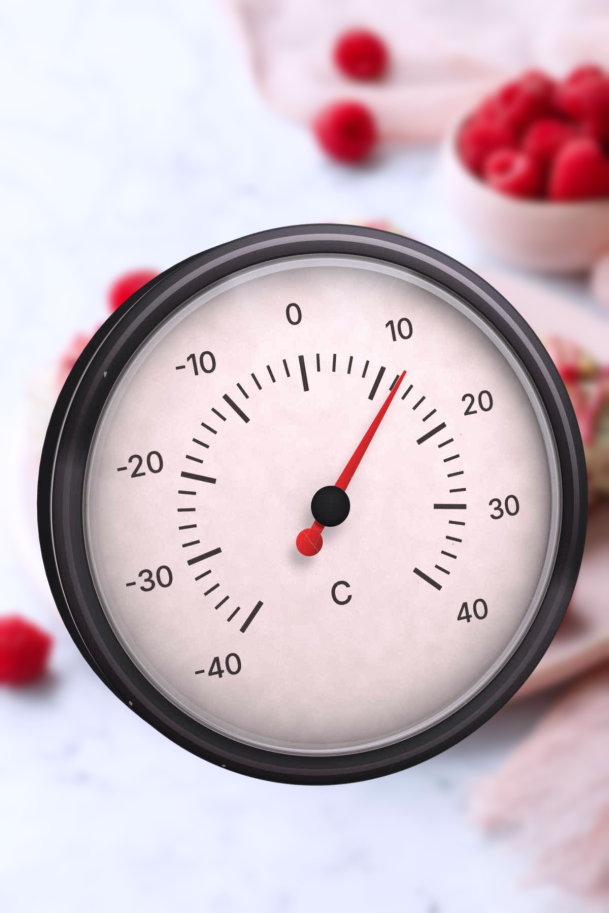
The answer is °C 12
